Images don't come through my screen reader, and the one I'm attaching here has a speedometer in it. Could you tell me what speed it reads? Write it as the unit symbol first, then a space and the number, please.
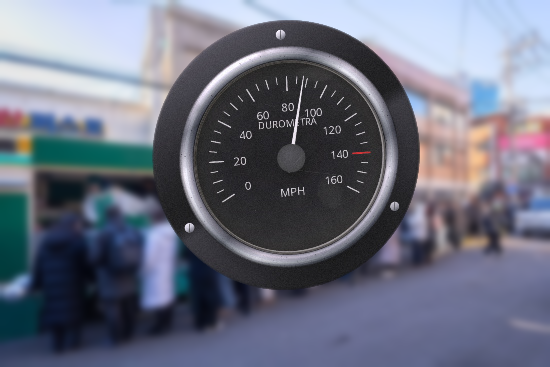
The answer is mph 87.5
